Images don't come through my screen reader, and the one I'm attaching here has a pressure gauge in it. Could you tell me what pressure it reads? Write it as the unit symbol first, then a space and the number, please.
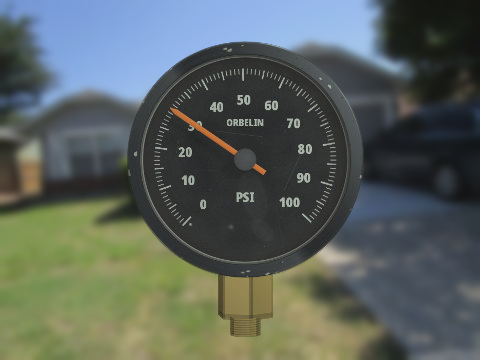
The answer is psi 30
